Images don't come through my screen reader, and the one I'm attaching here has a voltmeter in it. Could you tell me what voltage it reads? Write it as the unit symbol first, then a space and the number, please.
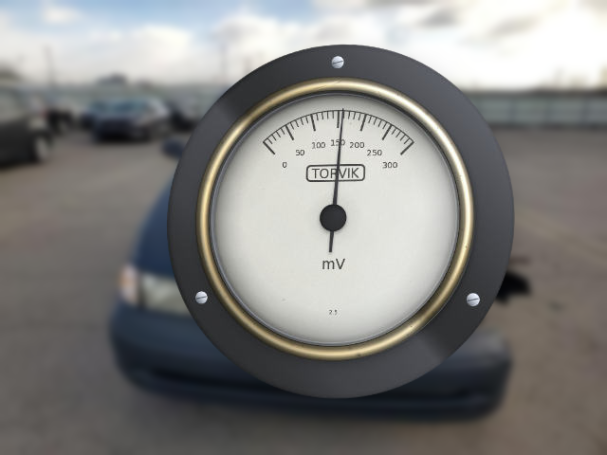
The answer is mV 160
